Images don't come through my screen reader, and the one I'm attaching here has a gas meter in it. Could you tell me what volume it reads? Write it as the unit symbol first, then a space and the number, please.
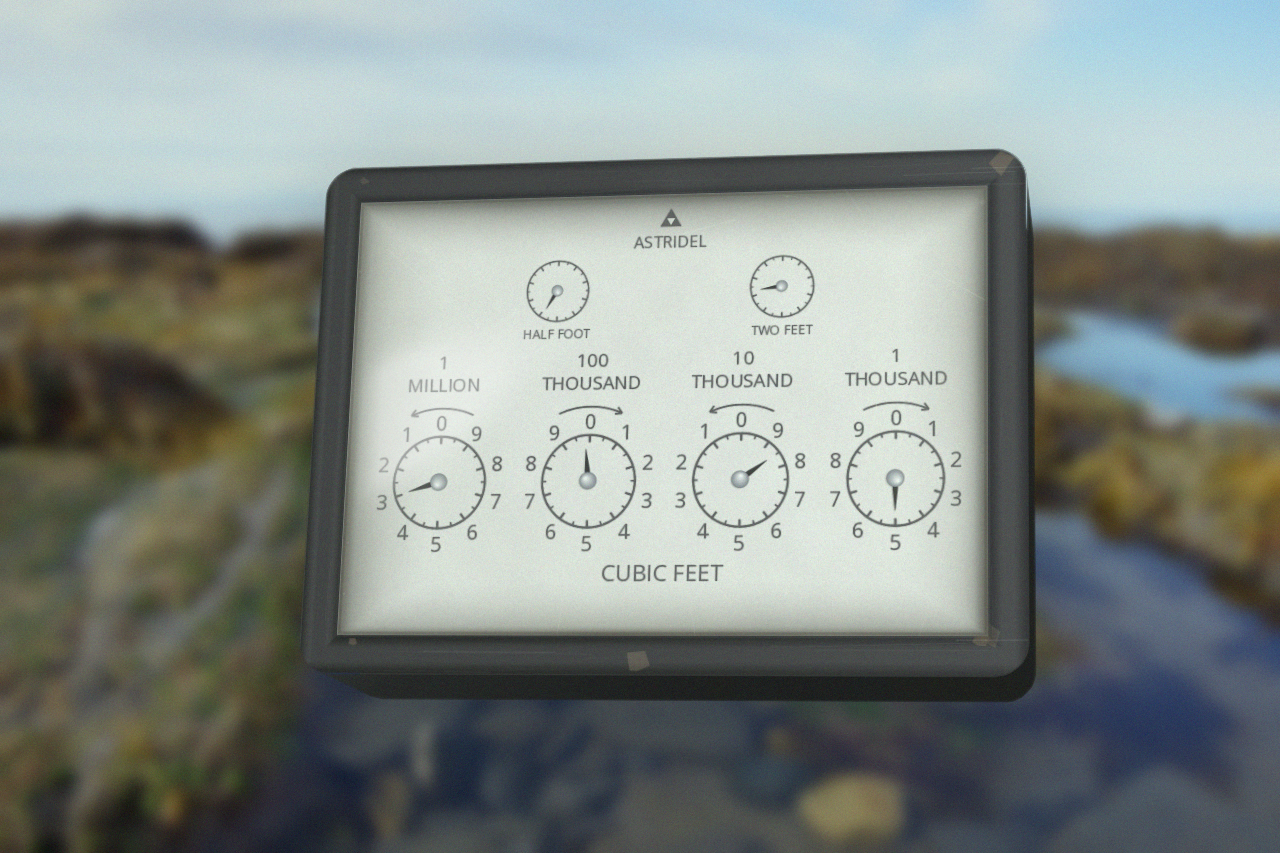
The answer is ft³ 298500
